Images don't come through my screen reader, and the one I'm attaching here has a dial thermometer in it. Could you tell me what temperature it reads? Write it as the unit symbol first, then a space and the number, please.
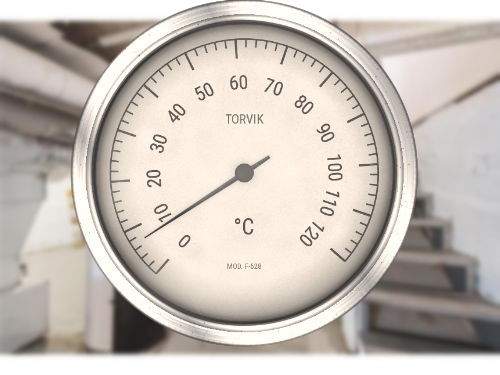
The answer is °C 7
